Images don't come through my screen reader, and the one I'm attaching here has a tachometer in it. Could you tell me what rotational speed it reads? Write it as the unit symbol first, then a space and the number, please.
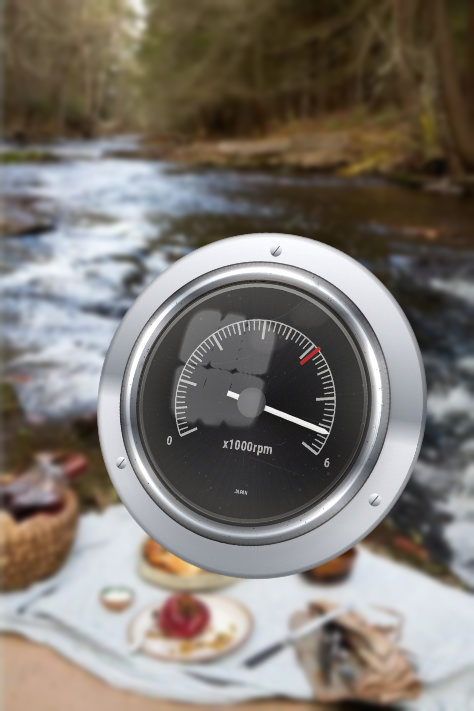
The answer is rpm 5600
